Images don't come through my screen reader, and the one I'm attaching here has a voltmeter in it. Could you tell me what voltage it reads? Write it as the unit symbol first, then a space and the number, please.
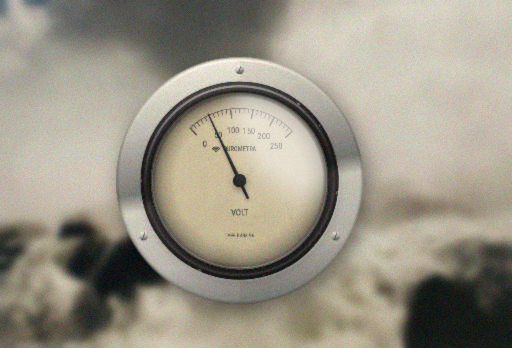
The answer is V 50
